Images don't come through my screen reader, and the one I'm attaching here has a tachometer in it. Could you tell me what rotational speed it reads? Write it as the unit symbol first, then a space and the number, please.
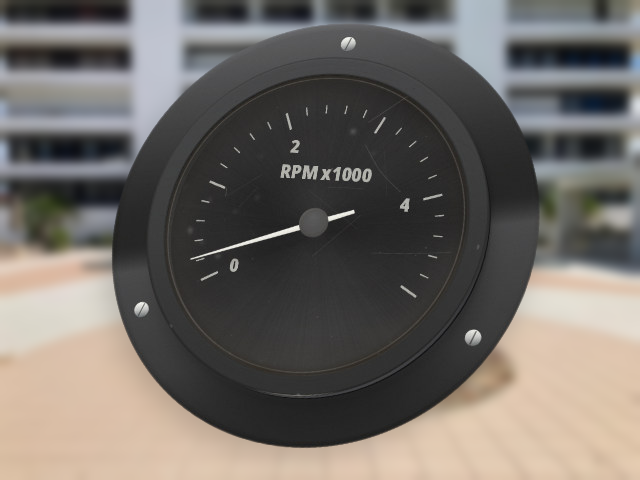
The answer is rpm 200
